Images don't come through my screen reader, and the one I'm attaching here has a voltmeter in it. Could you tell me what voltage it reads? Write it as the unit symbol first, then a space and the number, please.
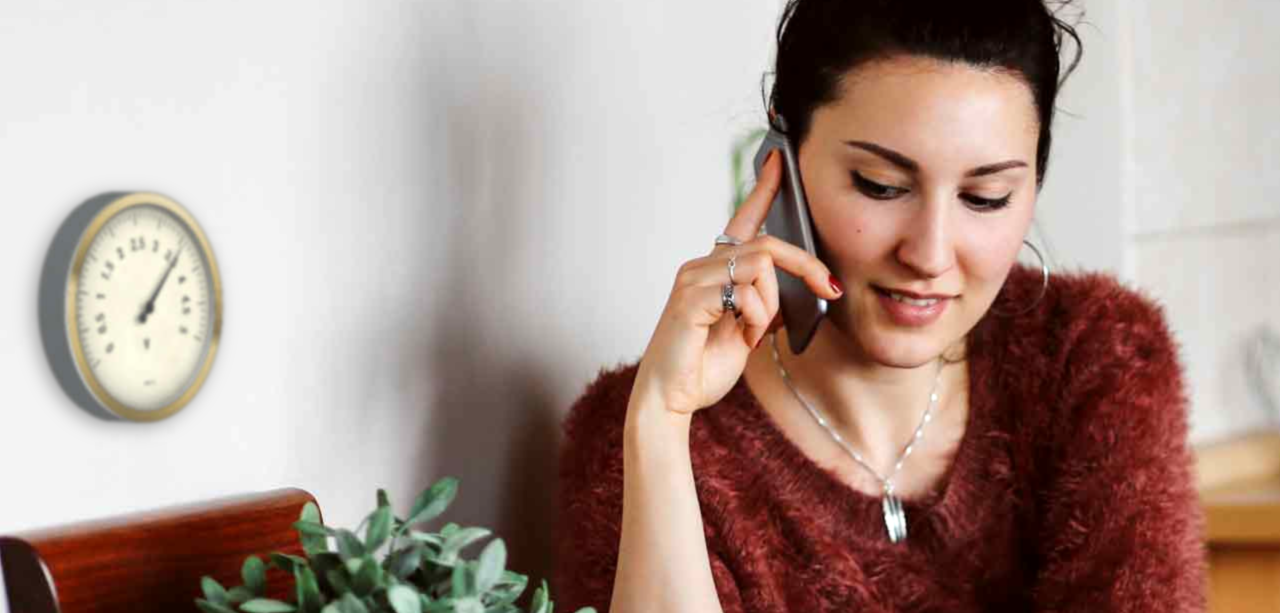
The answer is V 3.5
